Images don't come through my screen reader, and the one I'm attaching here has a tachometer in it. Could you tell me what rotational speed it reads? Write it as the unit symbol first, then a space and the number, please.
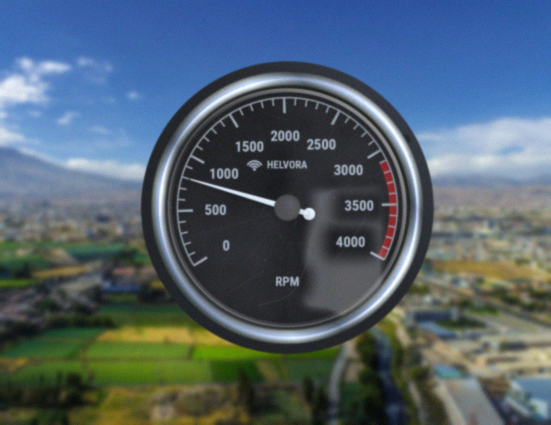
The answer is rpm 800
